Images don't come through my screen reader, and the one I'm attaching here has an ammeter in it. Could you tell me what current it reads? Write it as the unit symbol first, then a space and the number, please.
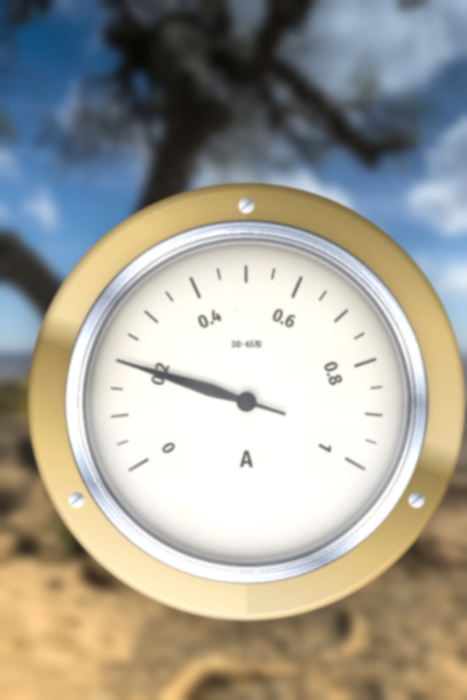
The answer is A 0.2
